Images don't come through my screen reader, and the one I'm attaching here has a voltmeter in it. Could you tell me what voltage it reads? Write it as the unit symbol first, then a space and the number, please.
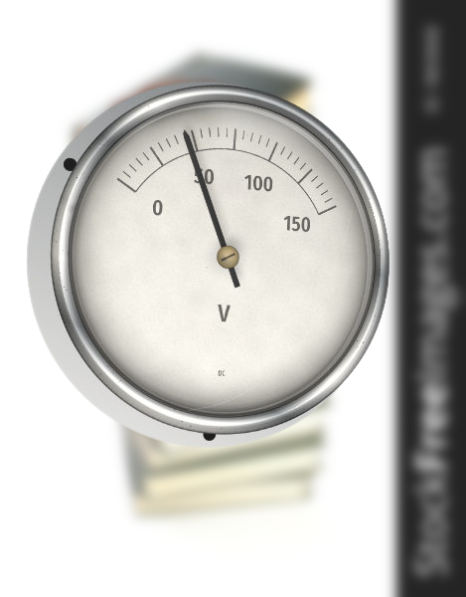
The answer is V 45
